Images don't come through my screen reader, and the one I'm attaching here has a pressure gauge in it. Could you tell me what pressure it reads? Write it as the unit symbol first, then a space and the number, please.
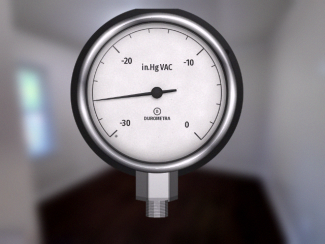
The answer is inHg -26
